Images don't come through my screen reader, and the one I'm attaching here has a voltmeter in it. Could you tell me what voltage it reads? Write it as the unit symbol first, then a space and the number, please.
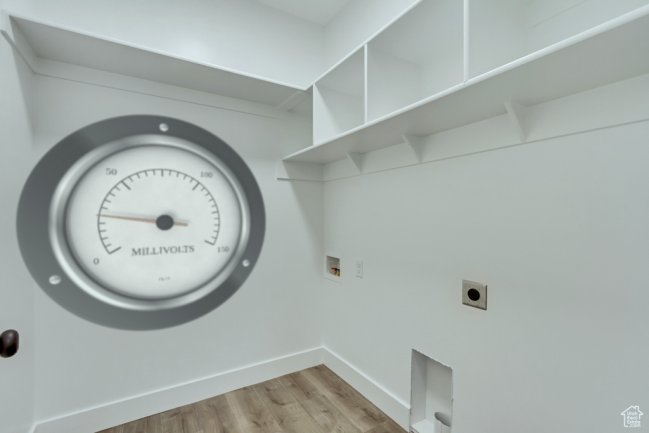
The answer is mV 25
